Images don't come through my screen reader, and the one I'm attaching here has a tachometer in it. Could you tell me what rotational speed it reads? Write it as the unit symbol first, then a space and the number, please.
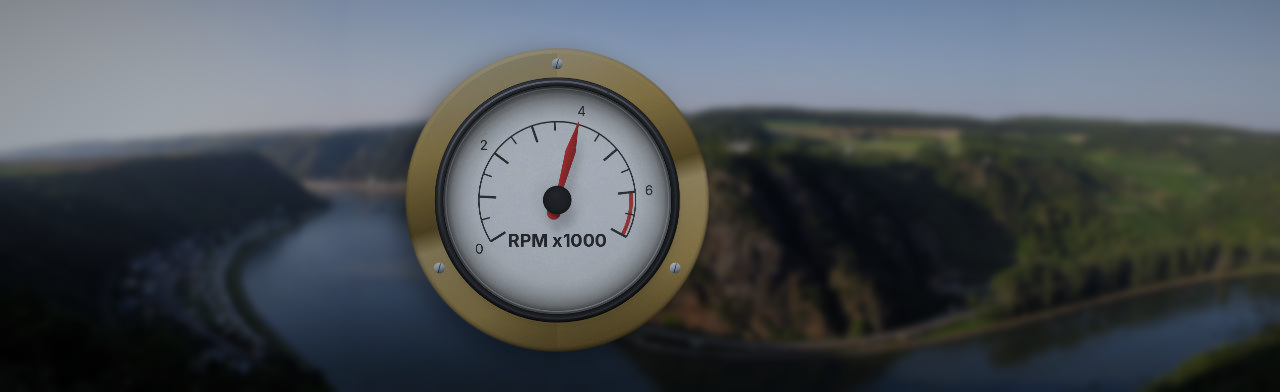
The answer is rpm 4000
